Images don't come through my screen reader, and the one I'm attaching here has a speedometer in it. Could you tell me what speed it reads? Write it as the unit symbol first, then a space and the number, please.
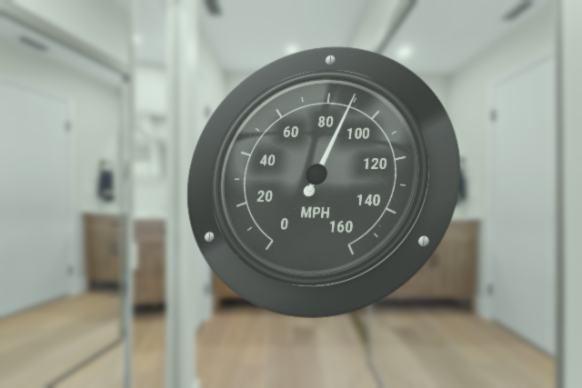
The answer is mph 90
